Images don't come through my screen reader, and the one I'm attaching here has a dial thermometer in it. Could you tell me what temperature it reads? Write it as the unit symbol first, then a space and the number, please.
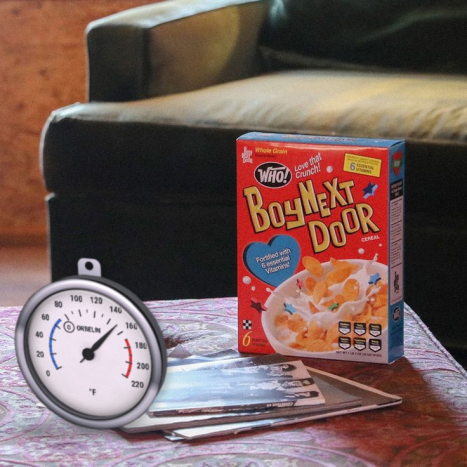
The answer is °F 150
